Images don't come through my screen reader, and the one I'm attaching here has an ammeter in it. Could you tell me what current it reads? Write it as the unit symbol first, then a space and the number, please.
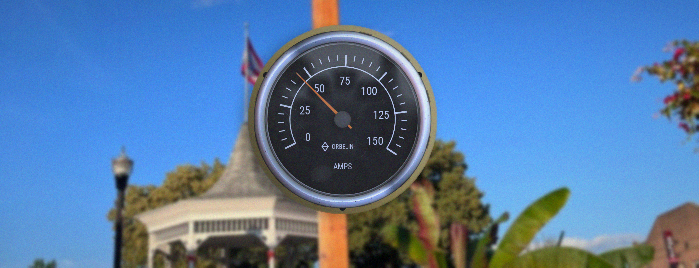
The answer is A 45
